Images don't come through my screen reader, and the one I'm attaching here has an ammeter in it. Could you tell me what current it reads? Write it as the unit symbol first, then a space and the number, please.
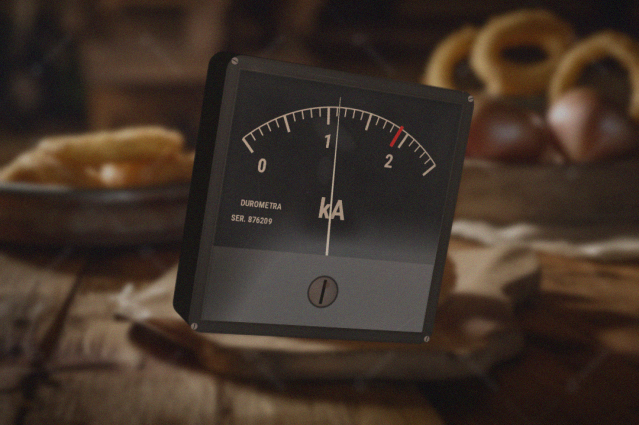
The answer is kA 1.1
